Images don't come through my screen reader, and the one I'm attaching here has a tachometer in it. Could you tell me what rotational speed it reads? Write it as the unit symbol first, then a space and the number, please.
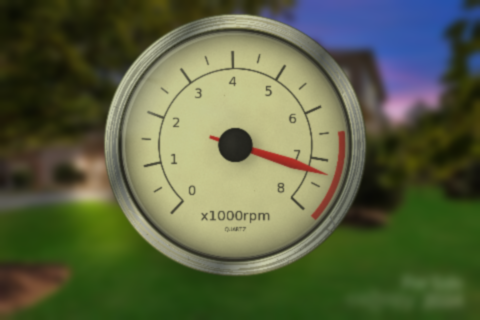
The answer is rpm 7250
